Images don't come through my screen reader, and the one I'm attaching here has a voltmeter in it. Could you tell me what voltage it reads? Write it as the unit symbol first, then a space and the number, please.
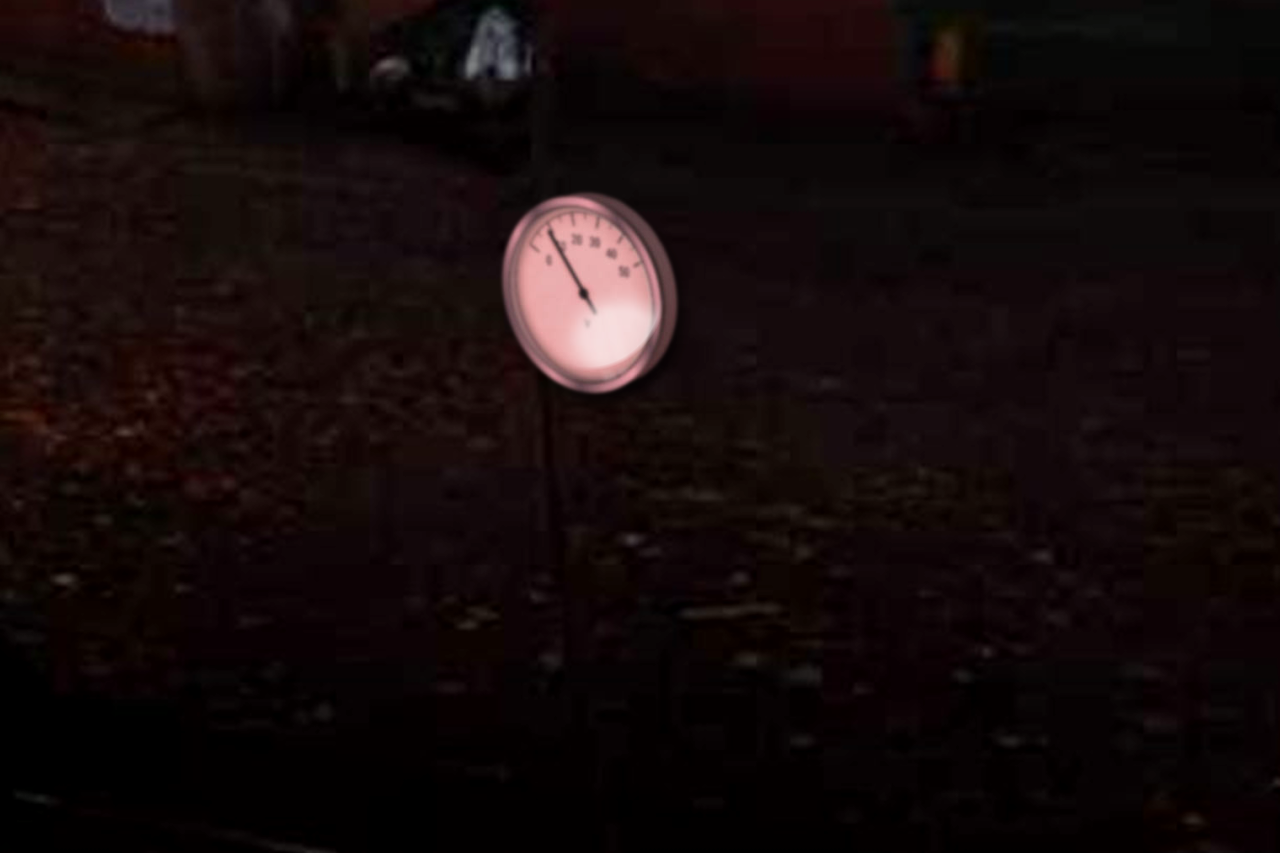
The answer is V 10
